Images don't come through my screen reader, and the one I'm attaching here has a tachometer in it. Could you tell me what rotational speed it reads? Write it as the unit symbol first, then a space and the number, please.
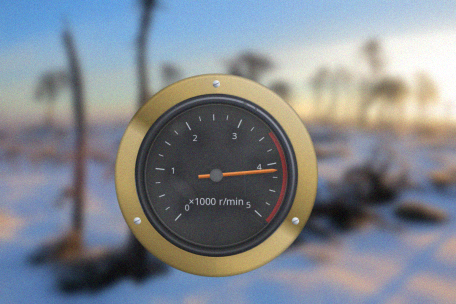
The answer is rpm 4125
